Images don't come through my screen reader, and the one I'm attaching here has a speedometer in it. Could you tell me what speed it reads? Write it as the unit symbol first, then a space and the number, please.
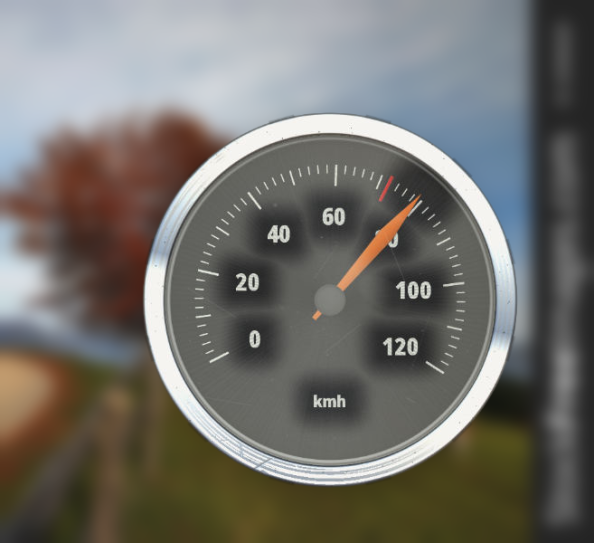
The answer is km/h 79
